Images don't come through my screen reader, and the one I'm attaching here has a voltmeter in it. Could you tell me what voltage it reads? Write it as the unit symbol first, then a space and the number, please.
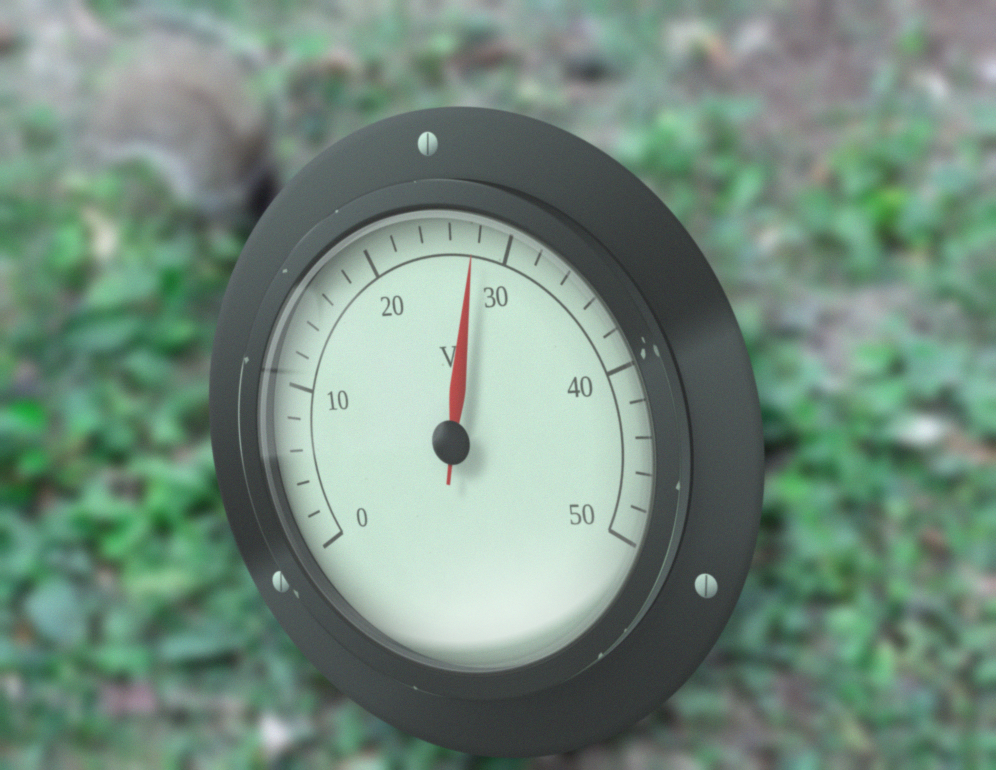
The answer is V 28
